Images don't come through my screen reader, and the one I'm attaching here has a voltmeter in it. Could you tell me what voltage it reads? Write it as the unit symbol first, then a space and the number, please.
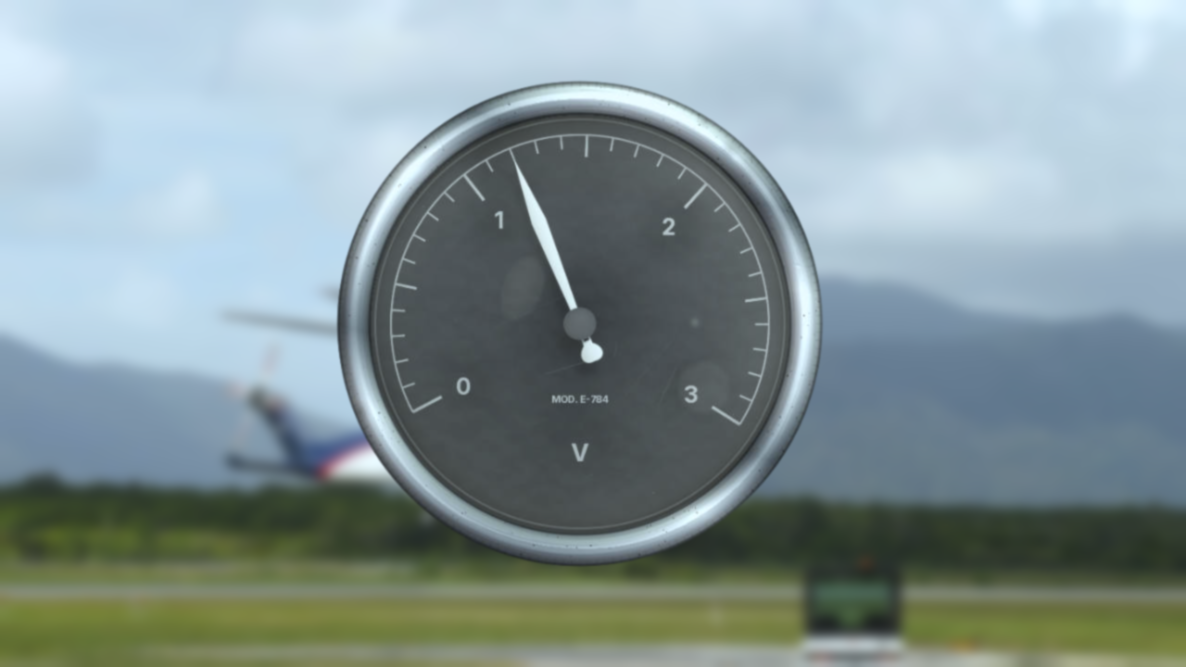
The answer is V 1.2
